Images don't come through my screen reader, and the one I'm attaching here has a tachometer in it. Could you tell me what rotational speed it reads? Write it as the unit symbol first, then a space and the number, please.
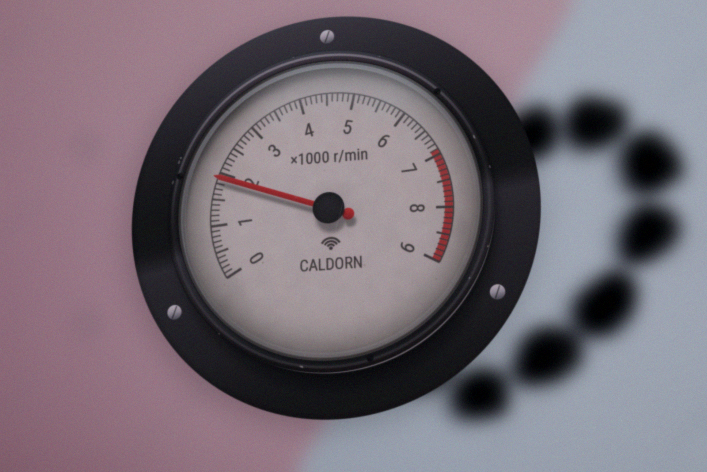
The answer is rpm 1900
